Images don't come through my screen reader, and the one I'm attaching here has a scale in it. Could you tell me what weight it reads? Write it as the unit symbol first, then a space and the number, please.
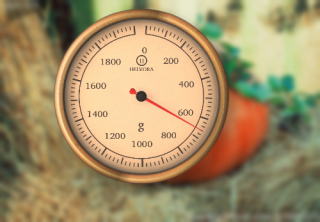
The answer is g 660
